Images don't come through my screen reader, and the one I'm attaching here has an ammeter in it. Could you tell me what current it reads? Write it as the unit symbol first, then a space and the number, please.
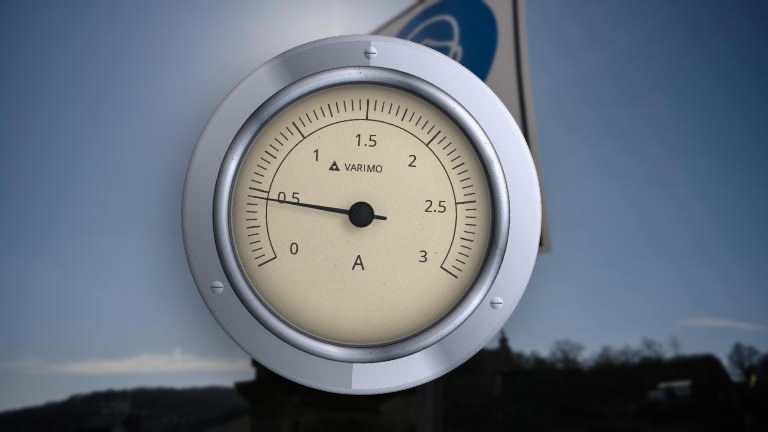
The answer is A 0.45
